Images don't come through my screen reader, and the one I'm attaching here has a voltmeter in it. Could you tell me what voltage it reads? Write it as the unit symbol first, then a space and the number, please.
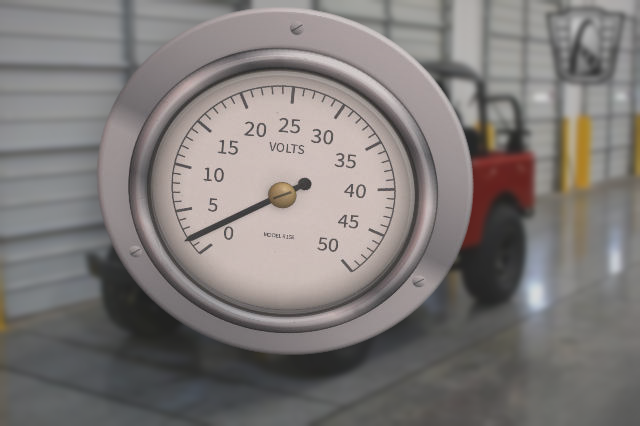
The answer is V 2
